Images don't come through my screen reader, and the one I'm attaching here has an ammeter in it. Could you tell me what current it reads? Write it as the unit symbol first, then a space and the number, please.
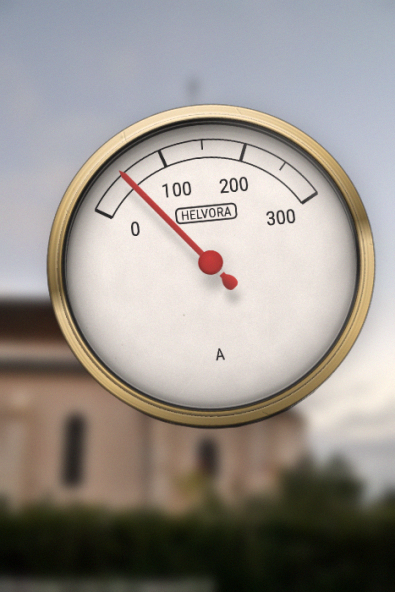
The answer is A 50
